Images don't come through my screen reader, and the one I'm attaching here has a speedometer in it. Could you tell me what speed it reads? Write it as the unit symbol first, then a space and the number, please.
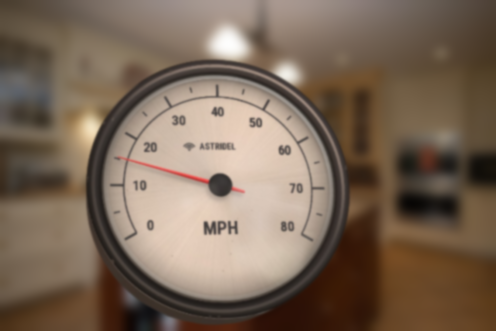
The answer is mph 15
